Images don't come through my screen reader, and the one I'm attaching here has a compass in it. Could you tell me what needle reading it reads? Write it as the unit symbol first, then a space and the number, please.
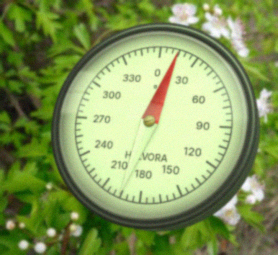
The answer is ° 15
